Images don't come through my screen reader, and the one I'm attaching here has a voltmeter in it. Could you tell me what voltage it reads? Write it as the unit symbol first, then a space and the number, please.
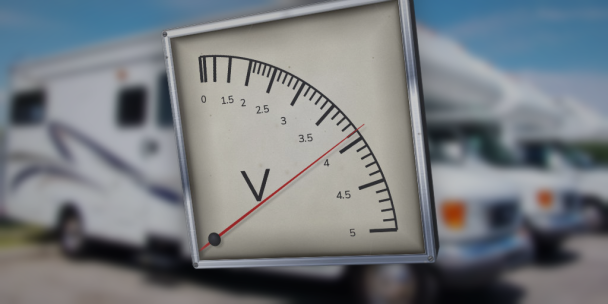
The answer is V 3.9
